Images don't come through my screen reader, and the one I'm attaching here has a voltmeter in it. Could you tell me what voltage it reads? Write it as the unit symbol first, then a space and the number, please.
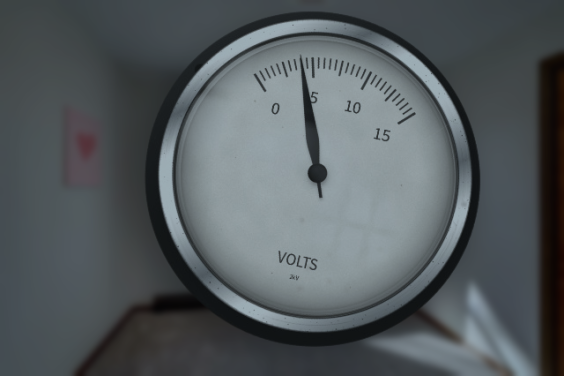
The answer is V 4
